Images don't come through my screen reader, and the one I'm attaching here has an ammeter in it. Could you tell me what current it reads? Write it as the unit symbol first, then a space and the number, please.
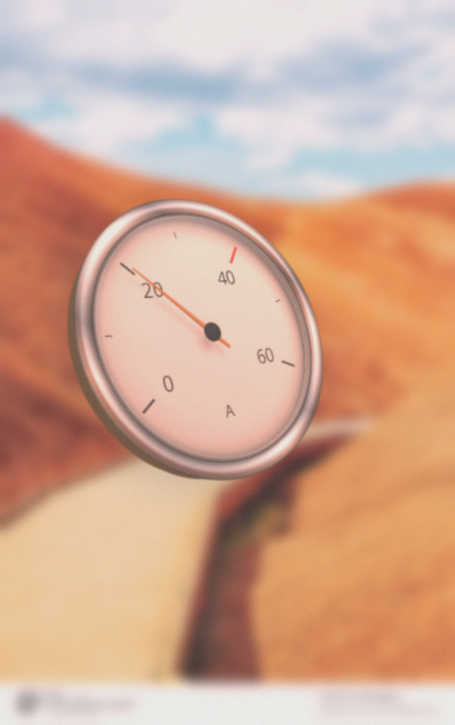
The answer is A 20
